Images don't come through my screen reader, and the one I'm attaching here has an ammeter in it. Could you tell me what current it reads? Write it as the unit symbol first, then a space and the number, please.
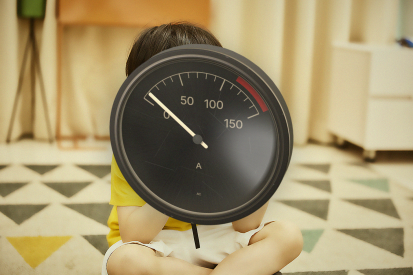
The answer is A 10
